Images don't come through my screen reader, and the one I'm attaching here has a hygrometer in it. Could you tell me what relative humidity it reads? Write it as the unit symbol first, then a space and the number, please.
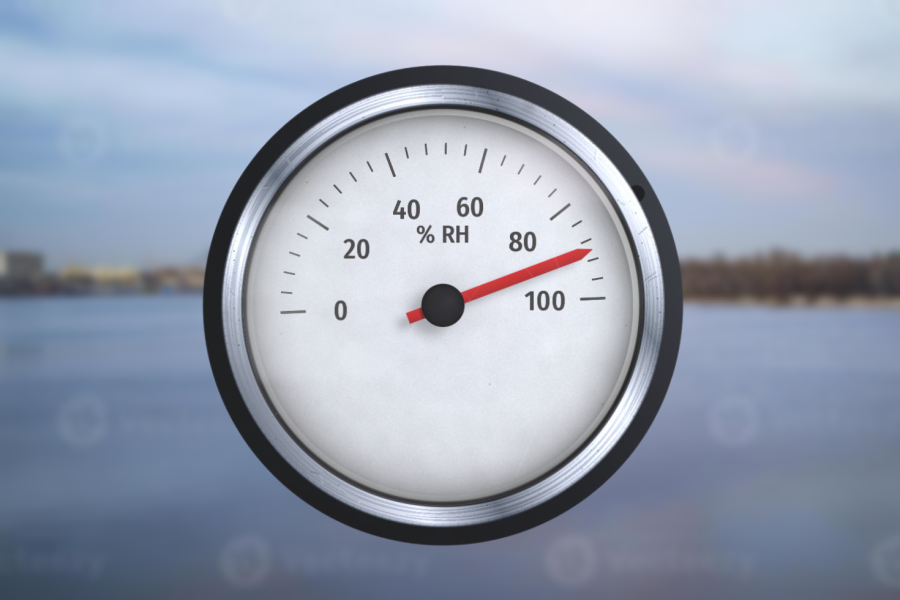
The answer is % 90
